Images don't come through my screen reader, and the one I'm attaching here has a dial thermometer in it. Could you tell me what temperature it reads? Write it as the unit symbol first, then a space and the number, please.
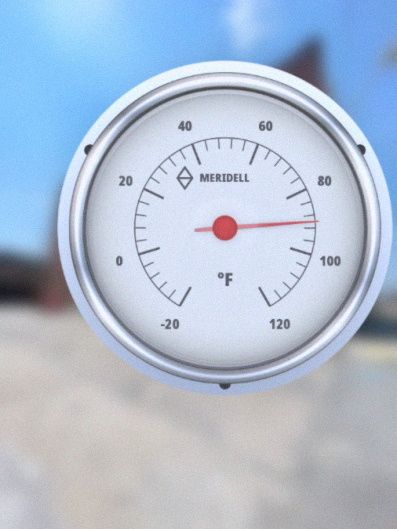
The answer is °F 90
